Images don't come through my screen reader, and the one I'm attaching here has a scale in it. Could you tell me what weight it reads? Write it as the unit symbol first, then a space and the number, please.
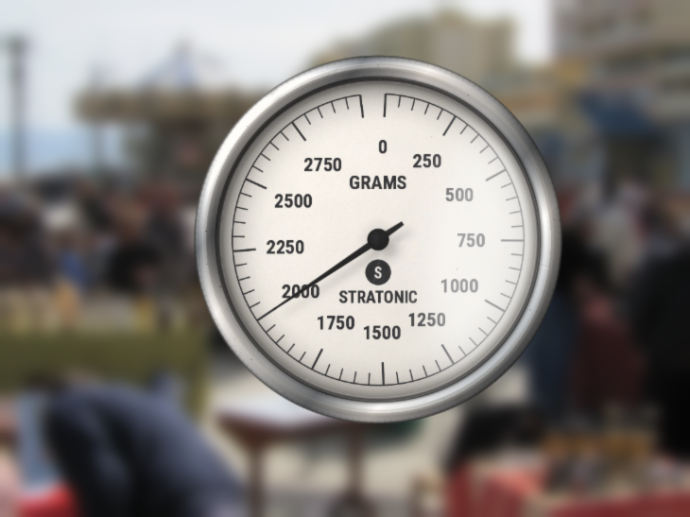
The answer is g 2000
